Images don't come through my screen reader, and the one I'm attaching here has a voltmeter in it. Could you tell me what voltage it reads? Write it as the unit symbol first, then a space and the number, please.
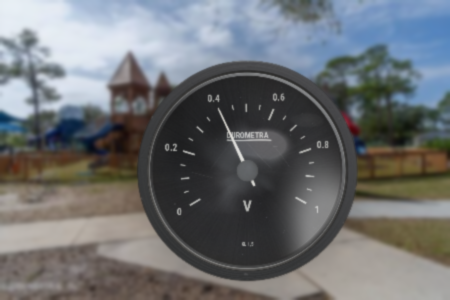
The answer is V 0.4
